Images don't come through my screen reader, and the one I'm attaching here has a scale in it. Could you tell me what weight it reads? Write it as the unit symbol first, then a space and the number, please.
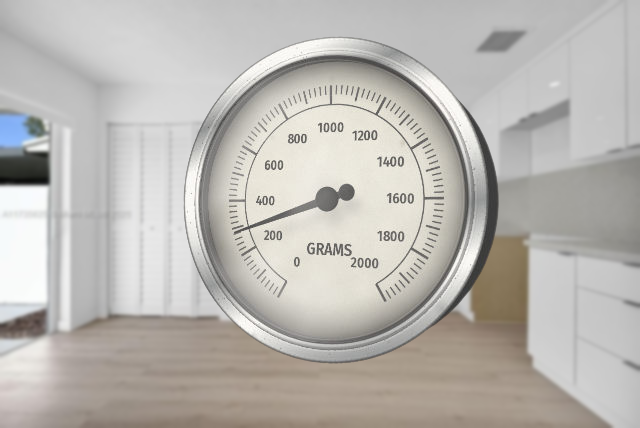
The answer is g 280
